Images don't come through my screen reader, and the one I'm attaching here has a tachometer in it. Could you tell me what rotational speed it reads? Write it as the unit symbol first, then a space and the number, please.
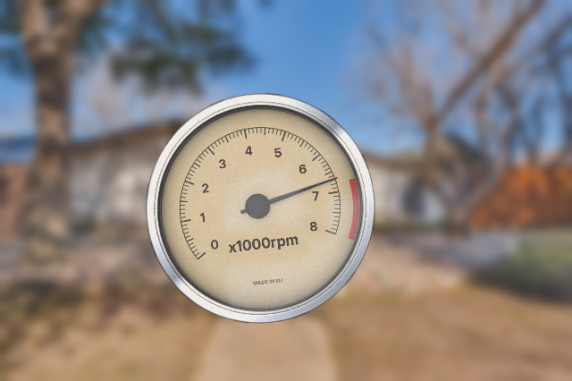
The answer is rpm 6700
